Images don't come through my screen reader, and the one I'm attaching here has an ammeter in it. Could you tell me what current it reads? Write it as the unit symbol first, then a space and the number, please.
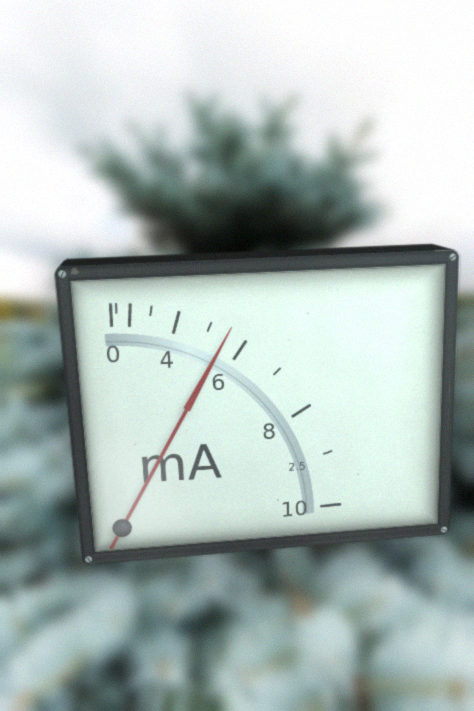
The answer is mA 5.5
